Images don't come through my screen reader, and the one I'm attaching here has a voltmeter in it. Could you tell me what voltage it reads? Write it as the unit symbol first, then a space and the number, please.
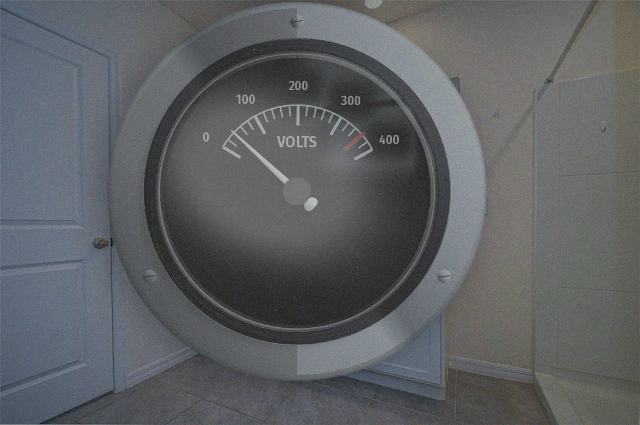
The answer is V 40
